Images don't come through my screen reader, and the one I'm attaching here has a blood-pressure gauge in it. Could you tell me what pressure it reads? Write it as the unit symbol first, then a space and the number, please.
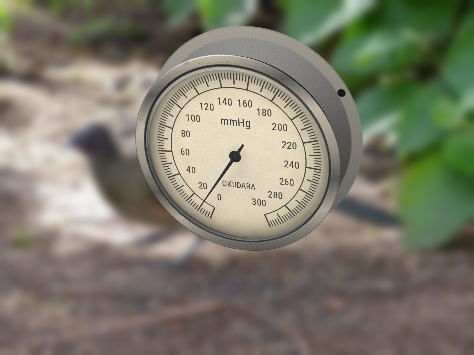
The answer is mmHg 10
